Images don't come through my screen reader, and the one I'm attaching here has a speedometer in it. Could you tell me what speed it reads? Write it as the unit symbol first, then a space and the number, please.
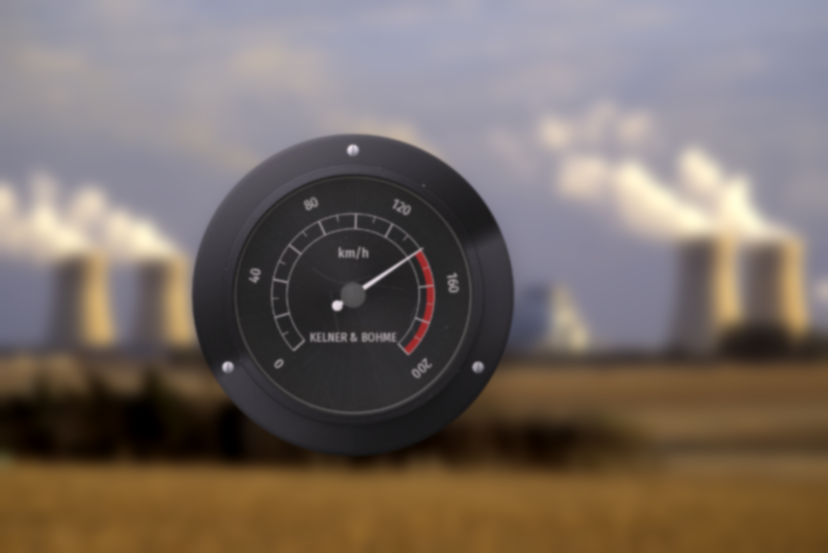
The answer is km/h 140
